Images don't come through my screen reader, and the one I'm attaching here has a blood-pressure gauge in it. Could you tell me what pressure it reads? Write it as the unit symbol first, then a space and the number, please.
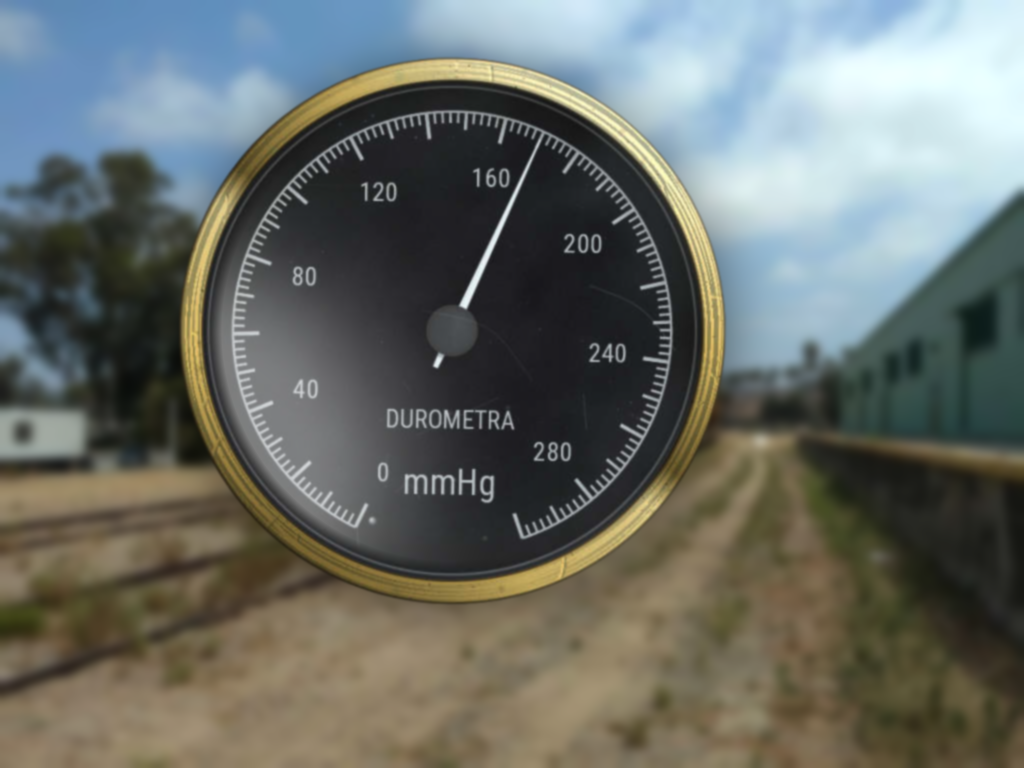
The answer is mmHg 170
